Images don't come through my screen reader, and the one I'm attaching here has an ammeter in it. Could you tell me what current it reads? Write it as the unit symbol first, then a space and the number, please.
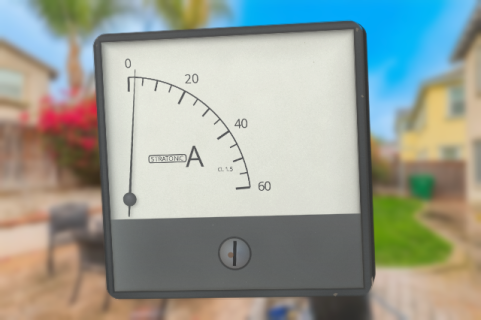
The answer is A 2.5
